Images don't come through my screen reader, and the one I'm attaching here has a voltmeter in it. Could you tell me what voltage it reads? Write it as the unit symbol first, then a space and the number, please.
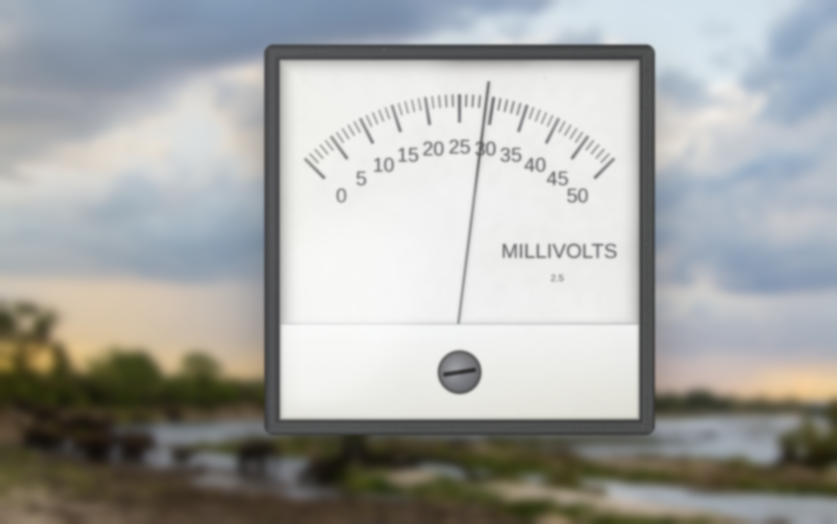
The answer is mV 29
